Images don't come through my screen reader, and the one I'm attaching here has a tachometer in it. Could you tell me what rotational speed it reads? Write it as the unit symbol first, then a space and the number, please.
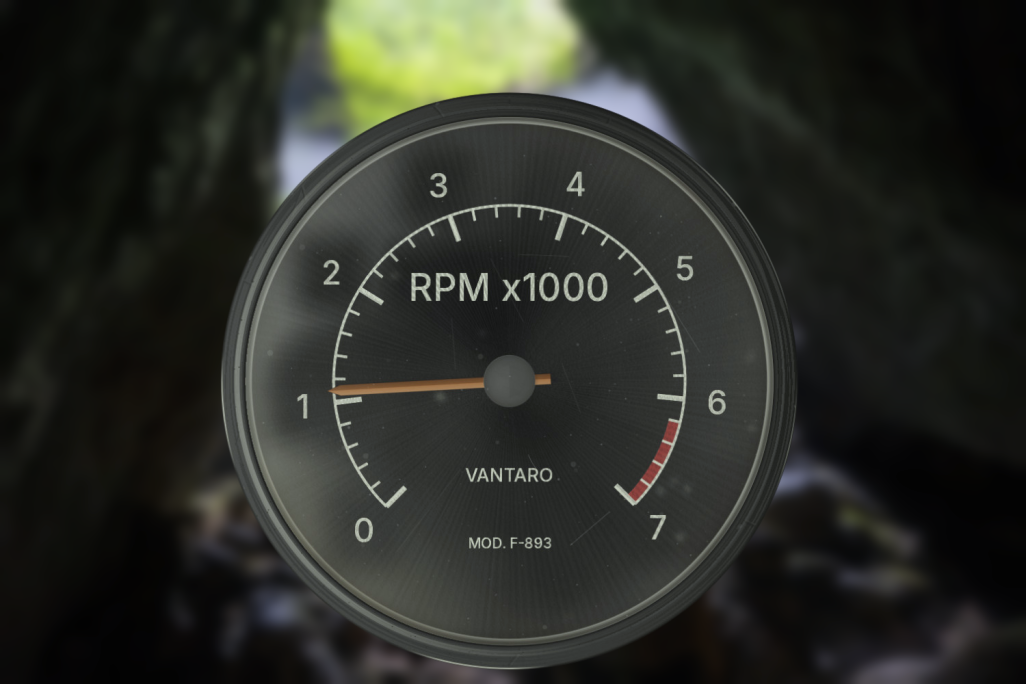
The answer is rpm 1100
